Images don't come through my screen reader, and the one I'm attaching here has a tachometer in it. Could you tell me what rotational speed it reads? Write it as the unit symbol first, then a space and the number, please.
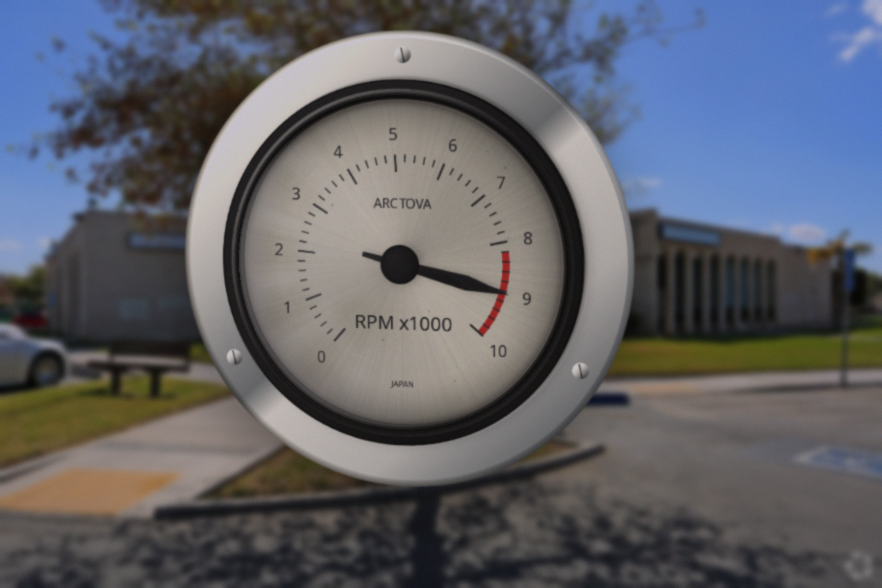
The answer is rpm 9000
